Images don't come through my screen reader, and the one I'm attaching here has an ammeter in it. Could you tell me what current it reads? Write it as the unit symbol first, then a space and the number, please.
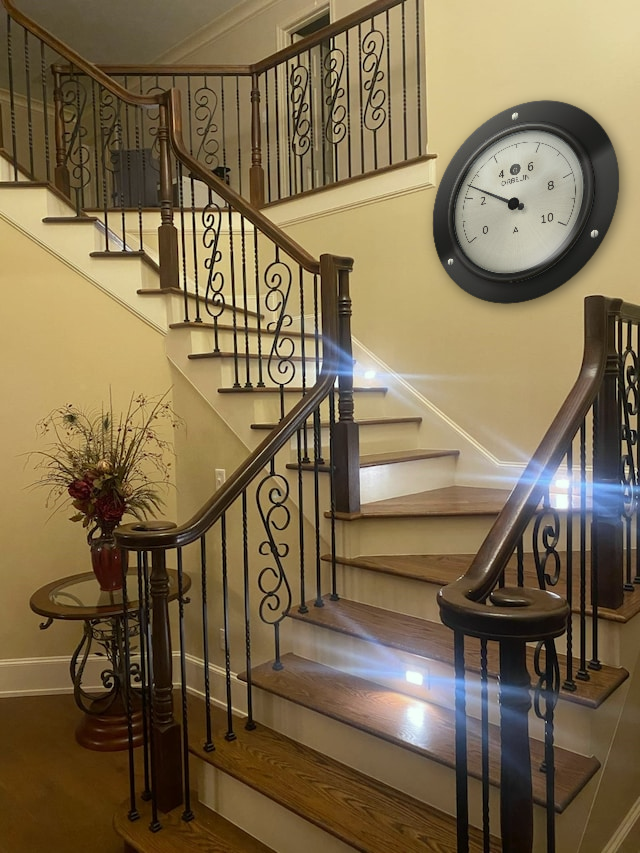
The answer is A 2.5
